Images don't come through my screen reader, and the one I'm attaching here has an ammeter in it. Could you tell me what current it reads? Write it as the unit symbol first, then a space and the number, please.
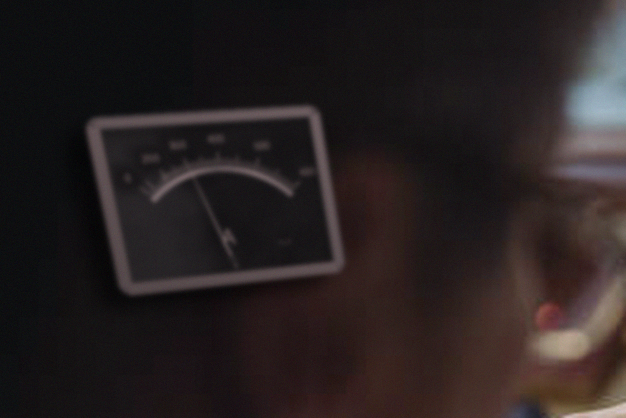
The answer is A 300
